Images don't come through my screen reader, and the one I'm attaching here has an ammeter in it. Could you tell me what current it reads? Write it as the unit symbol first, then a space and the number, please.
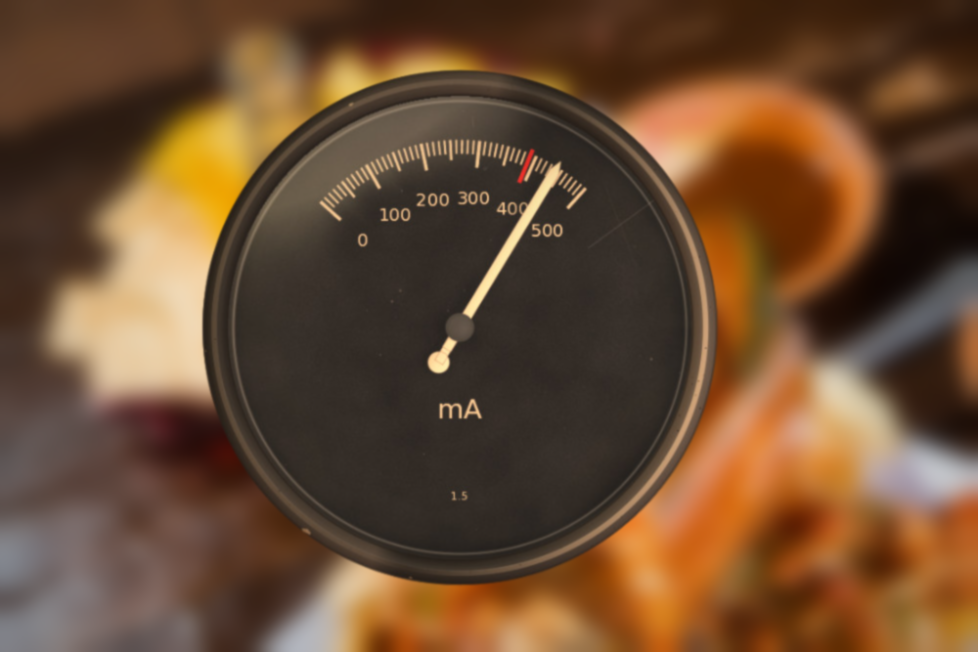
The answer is mA 440
